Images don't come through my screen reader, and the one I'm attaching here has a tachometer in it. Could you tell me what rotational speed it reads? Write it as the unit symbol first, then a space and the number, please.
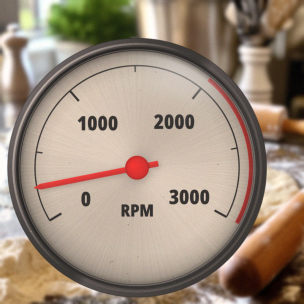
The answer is rpm 250
